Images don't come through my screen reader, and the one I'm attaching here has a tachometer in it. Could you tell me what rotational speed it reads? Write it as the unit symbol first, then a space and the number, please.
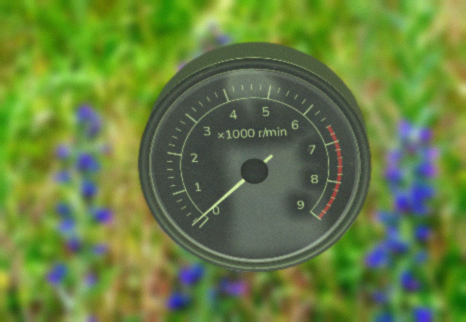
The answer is rpm 200
